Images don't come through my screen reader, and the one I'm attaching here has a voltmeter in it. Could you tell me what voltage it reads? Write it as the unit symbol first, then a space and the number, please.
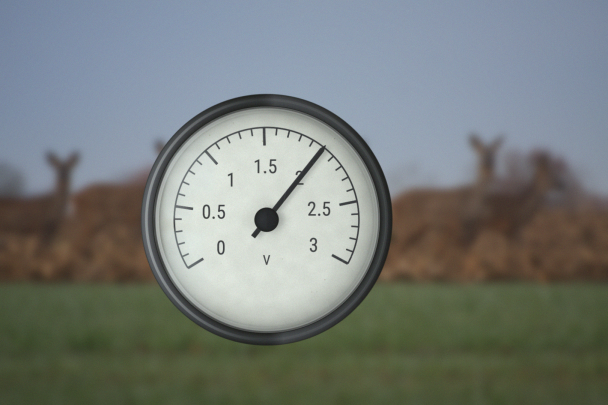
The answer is V 2
